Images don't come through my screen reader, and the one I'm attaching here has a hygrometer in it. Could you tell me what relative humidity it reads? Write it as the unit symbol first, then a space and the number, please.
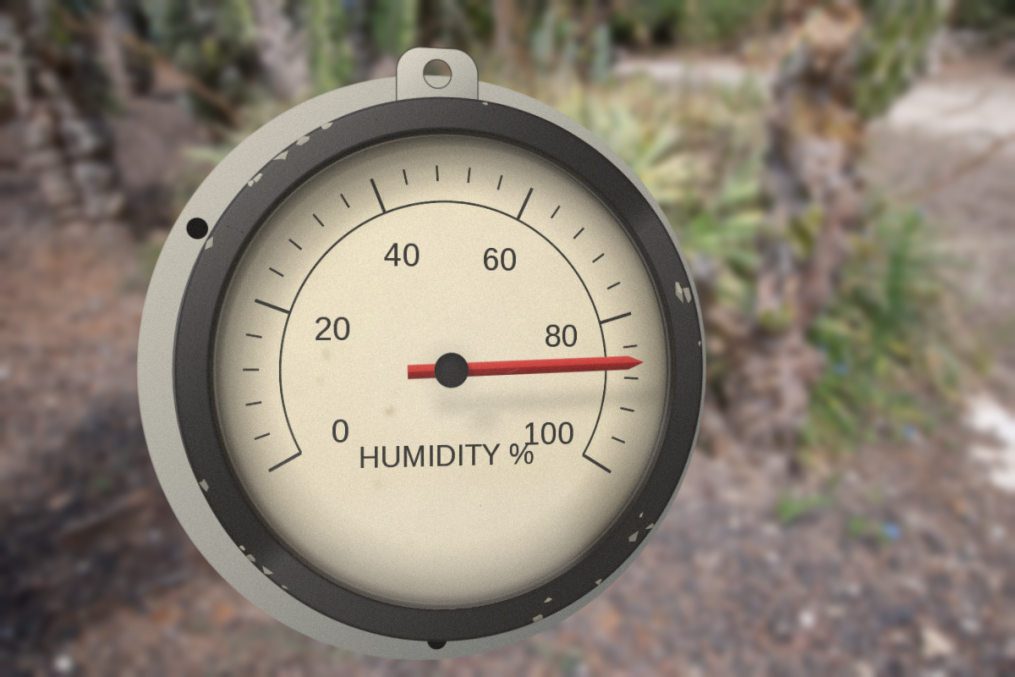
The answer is % 86
